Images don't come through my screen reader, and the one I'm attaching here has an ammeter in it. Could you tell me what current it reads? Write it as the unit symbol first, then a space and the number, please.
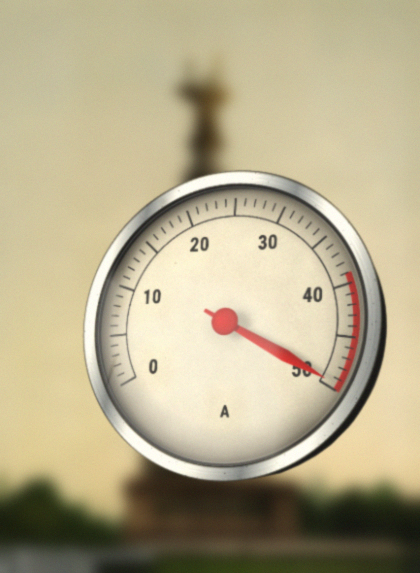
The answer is A 49.5
